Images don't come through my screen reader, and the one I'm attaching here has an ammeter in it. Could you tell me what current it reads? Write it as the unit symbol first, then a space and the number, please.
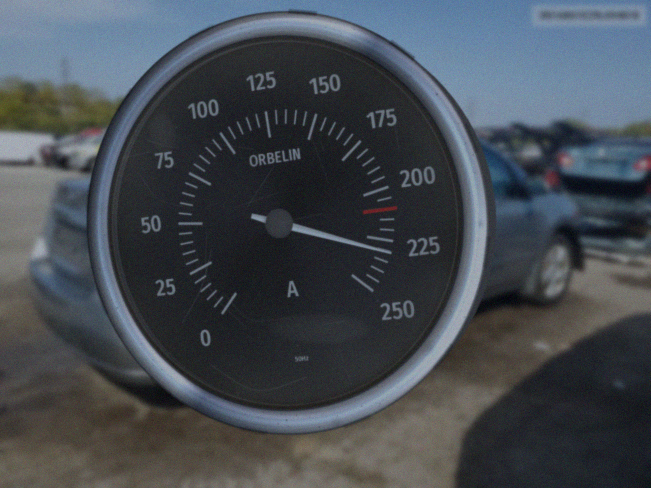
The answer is A 230
